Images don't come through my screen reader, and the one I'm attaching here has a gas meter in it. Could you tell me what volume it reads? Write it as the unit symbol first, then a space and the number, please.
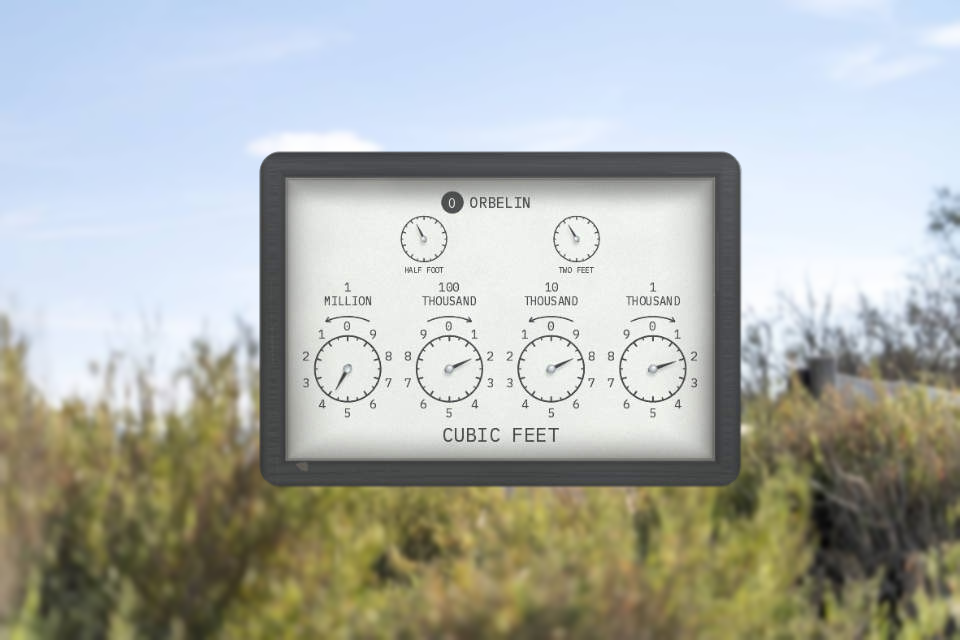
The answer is ft³ 418200
